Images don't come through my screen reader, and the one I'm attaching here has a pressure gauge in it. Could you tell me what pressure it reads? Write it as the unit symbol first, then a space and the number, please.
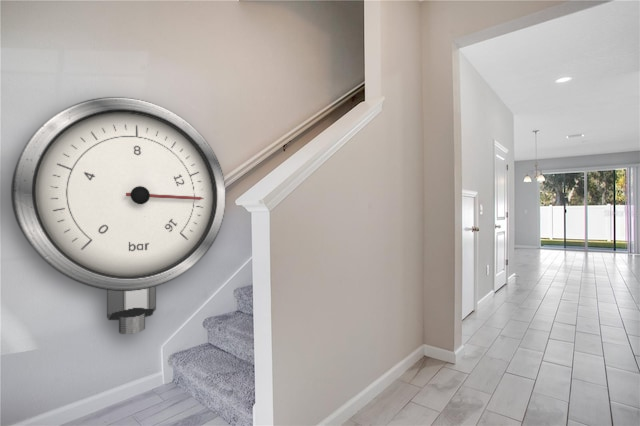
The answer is bar 13.5
